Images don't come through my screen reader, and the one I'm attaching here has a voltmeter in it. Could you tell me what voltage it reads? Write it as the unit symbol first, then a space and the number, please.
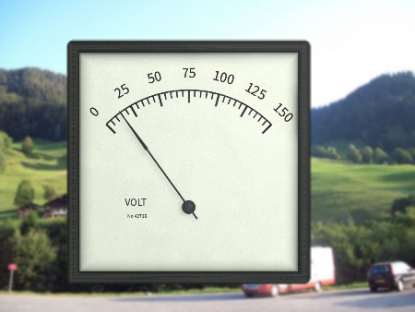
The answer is V 15
